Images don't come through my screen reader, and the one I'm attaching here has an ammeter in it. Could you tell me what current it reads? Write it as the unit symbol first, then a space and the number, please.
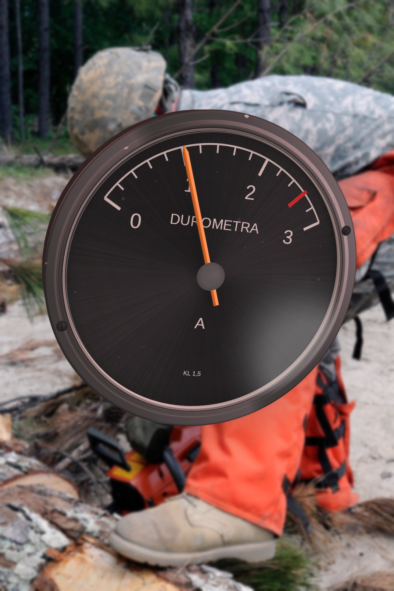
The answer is A 1
